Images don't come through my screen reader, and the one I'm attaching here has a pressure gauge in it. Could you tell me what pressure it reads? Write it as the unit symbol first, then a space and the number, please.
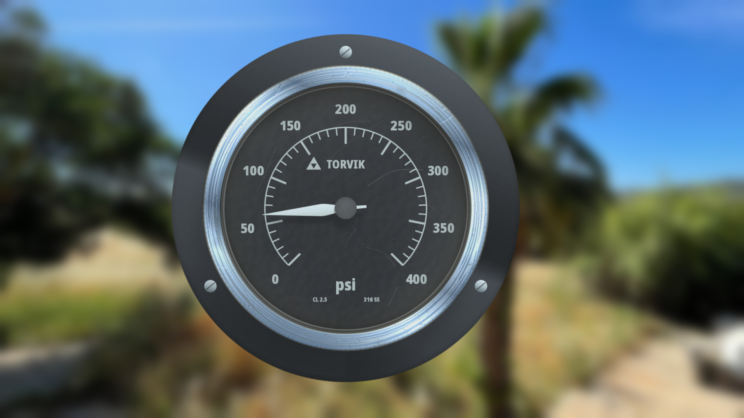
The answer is psi 60
